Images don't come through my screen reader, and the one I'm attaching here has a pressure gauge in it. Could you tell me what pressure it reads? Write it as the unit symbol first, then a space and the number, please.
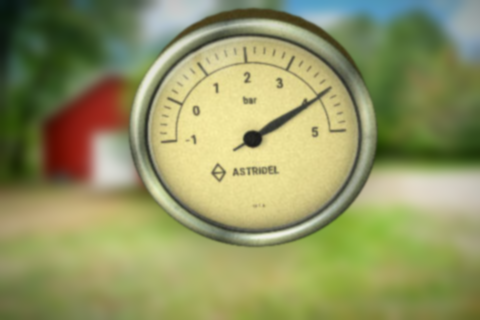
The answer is bar 4
